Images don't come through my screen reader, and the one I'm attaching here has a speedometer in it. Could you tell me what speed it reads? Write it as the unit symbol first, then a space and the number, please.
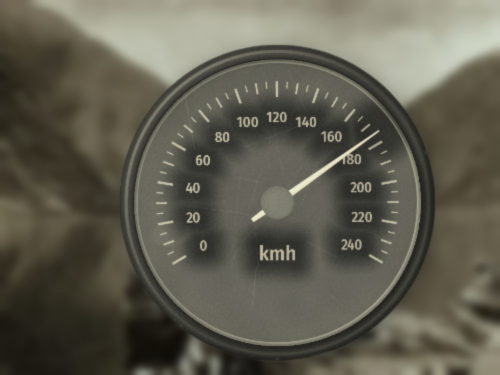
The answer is km/h 175
